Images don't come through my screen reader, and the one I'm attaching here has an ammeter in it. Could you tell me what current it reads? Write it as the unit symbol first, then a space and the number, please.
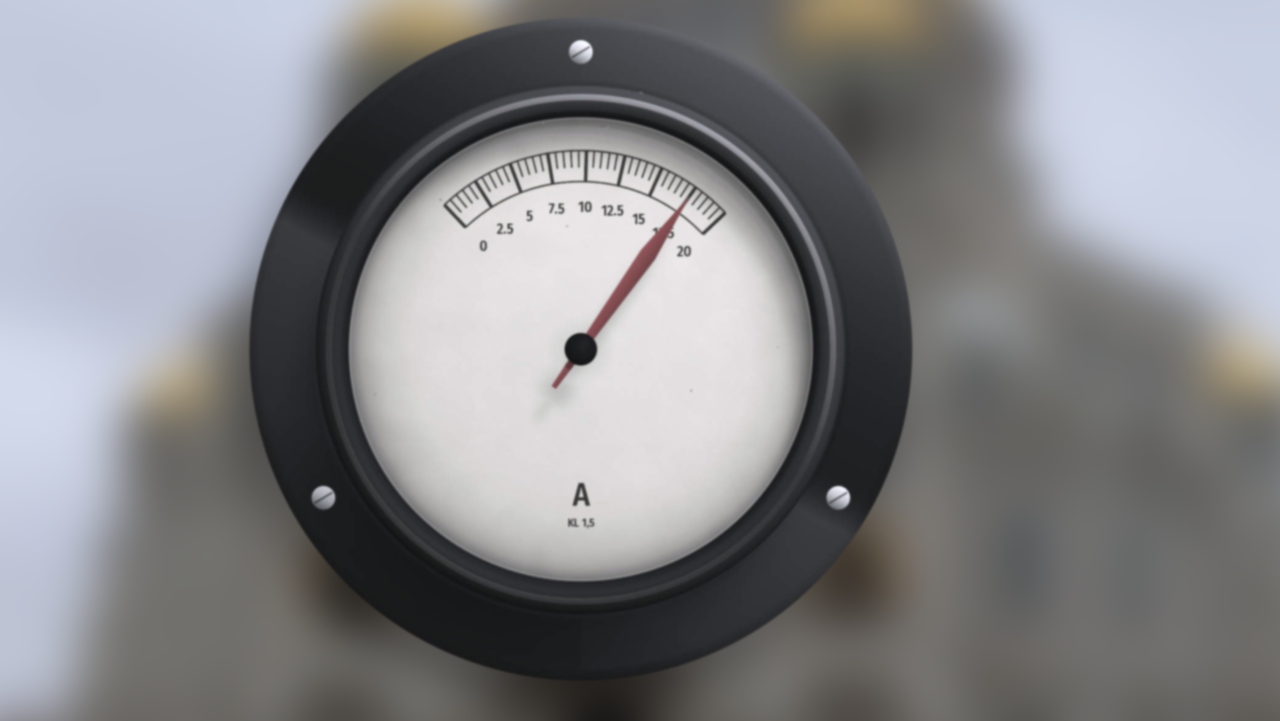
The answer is A 17.5
